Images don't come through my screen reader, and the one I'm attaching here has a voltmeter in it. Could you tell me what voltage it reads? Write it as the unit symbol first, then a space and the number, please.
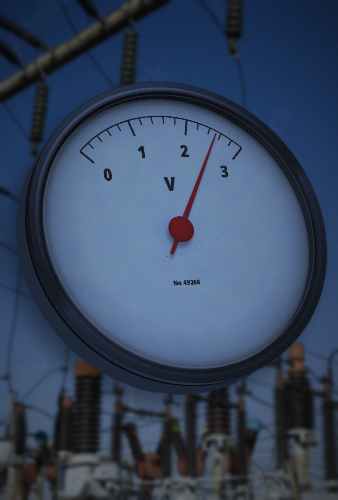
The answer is V 2.5
